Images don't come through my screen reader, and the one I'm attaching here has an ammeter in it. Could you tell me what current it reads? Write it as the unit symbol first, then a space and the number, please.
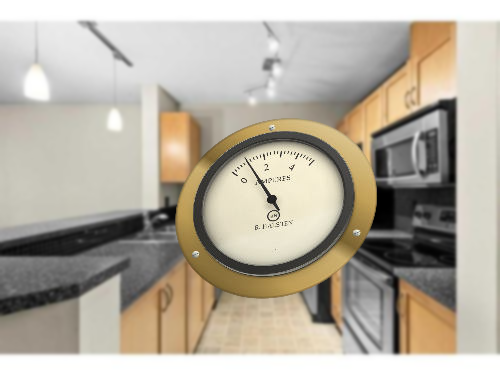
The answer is A 1
